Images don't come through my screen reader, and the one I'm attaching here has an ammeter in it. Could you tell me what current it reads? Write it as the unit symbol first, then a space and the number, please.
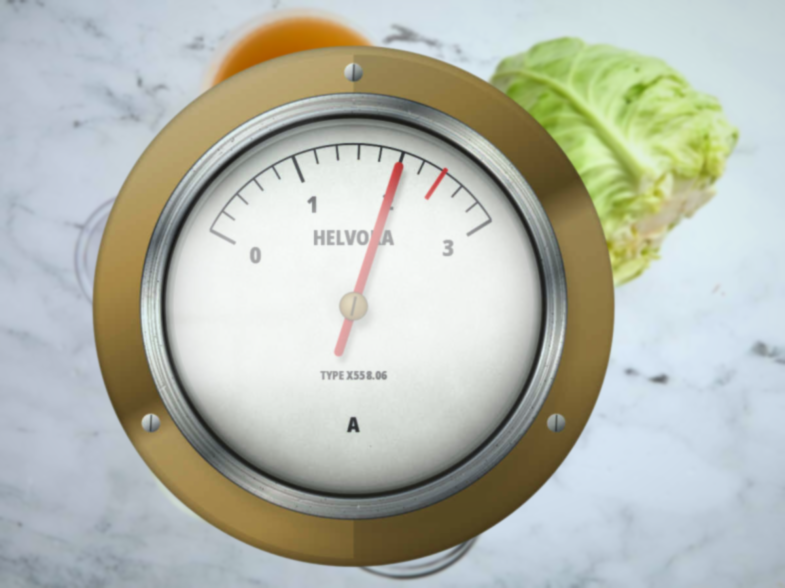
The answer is A 2
